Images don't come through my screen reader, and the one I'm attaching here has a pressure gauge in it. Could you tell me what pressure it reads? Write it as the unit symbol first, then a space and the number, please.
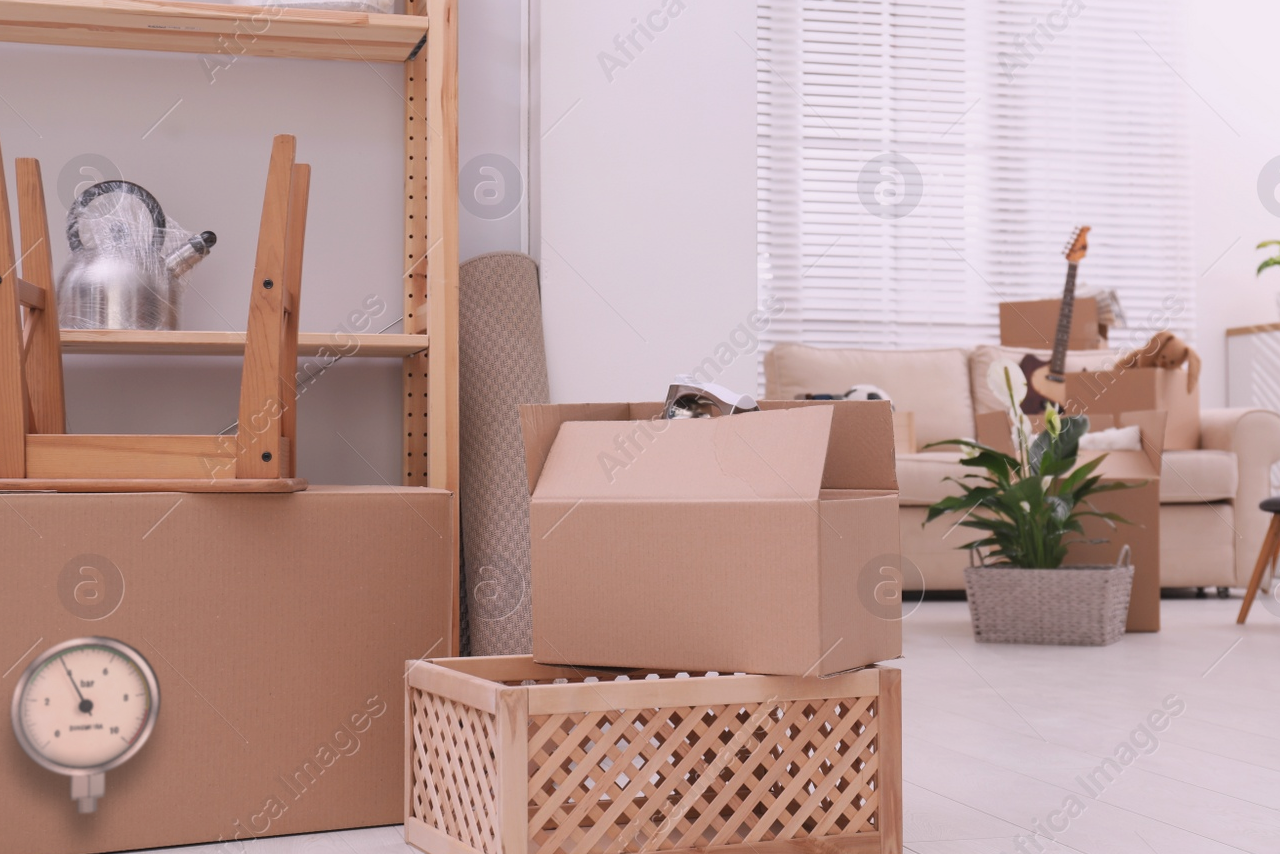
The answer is bar 4
